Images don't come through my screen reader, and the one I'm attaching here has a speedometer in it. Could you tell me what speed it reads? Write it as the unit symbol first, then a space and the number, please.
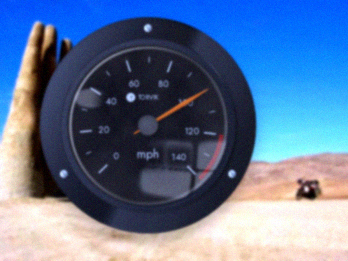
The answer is mph 100
